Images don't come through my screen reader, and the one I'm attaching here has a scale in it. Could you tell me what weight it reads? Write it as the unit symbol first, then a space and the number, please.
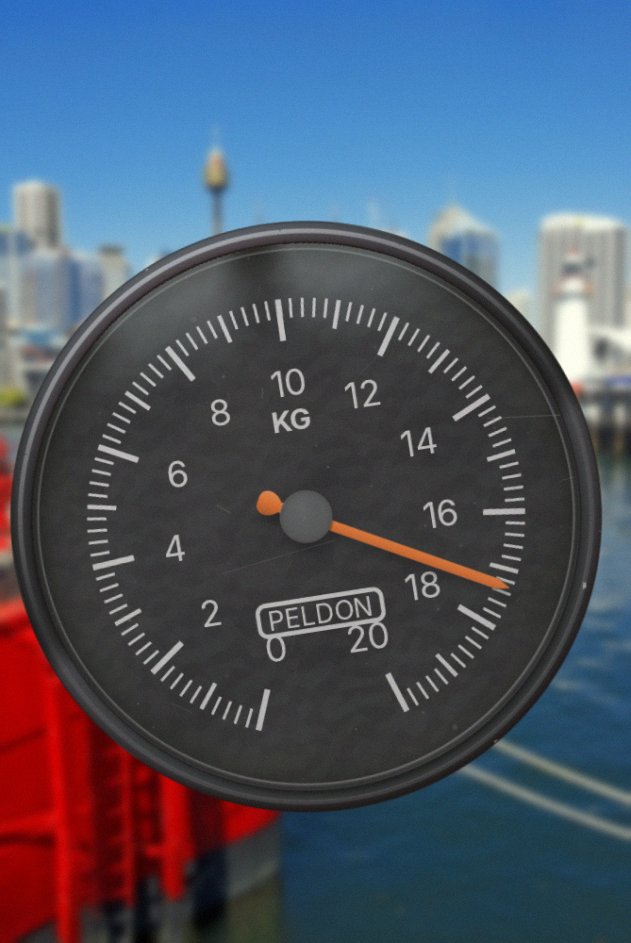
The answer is kg 17.3
